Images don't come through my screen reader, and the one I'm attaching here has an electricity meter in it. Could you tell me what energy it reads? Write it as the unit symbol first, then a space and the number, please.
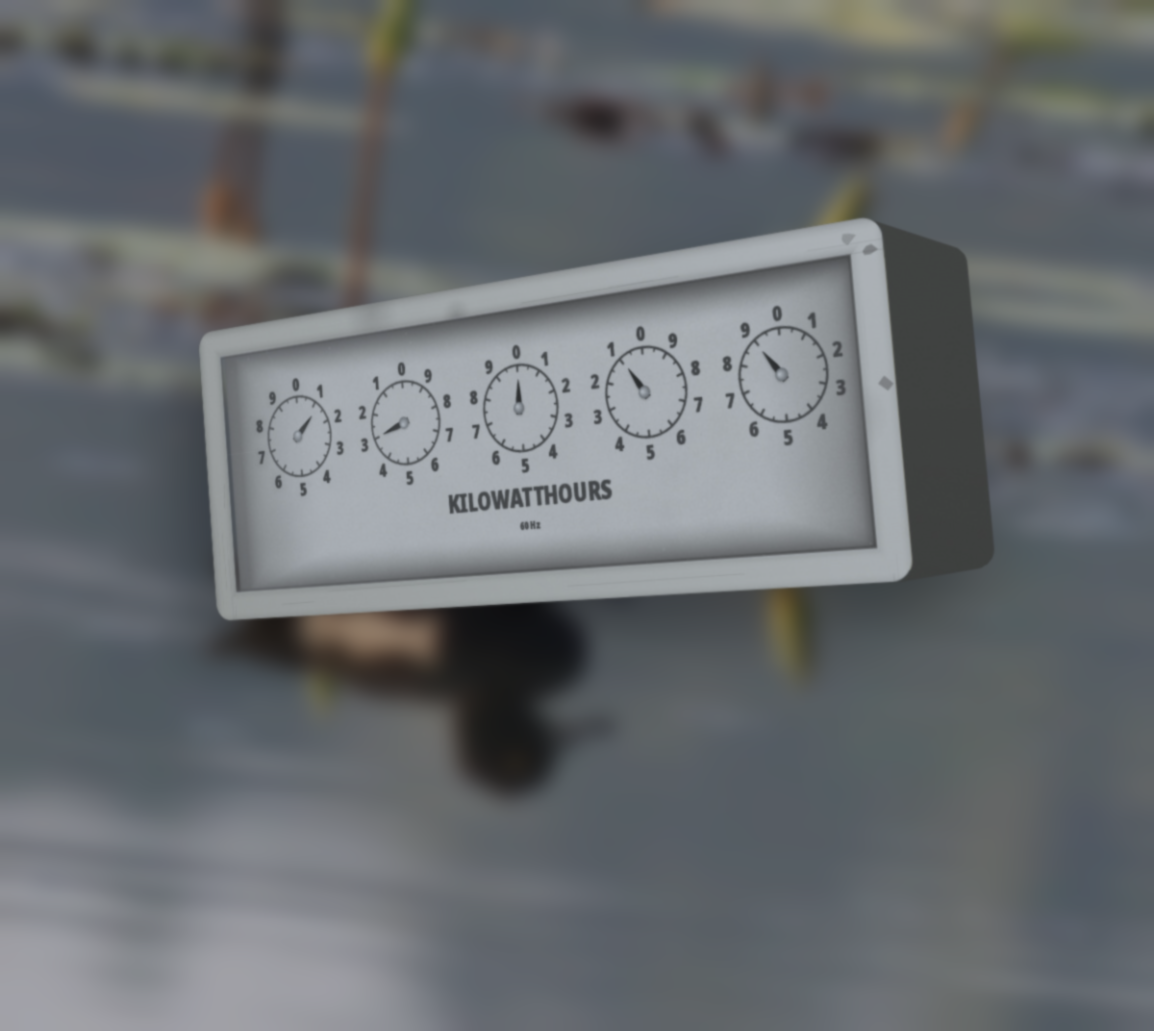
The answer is kWh 13009
